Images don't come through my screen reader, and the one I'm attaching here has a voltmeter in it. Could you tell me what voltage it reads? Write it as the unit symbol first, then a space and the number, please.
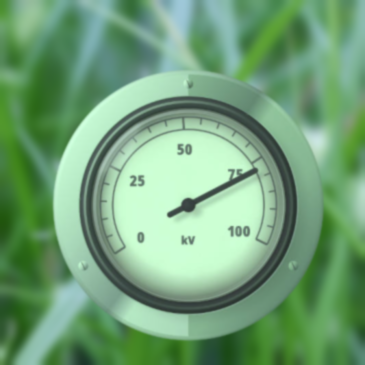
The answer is kV 77.5
